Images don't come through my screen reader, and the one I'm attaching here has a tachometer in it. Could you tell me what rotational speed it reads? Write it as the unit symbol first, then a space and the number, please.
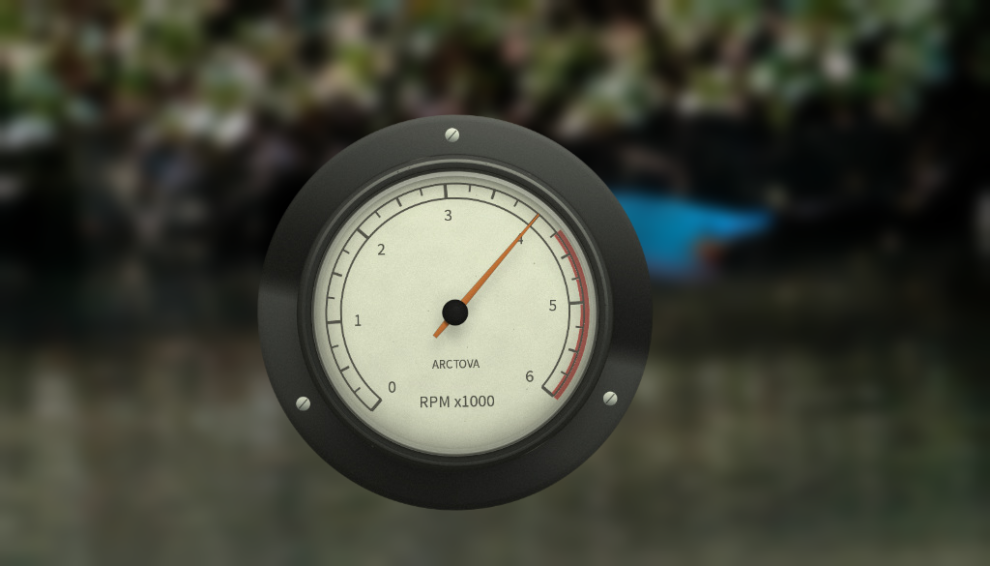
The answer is rpm 4000
